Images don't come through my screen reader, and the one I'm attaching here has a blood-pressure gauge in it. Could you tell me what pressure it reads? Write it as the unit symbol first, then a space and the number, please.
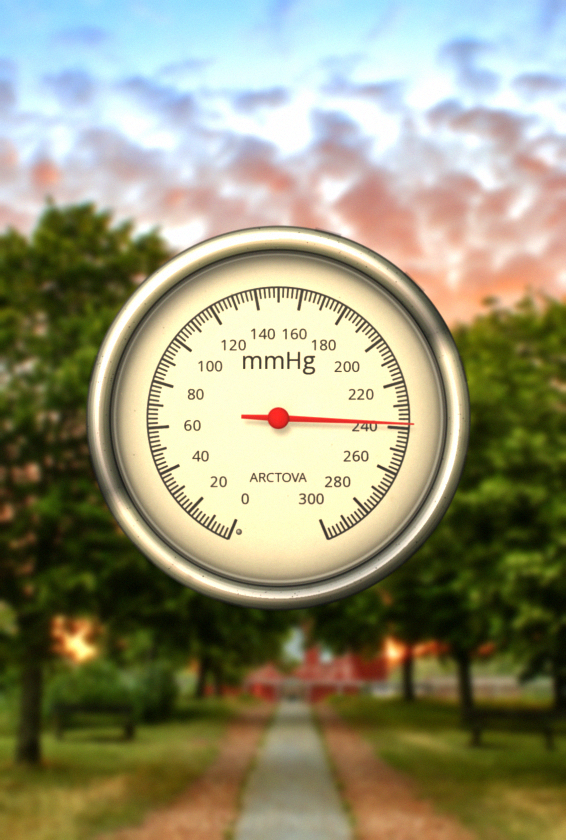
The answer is mmHg 238
